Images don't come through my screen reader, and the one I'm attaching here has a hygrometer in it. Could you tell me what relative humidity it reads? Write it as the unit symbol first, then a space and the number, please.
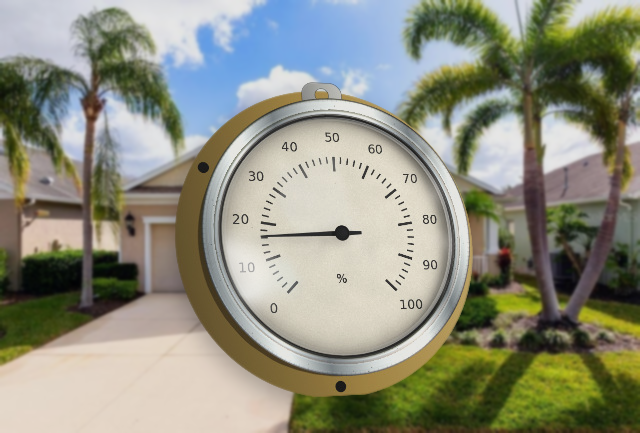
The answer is % 16
